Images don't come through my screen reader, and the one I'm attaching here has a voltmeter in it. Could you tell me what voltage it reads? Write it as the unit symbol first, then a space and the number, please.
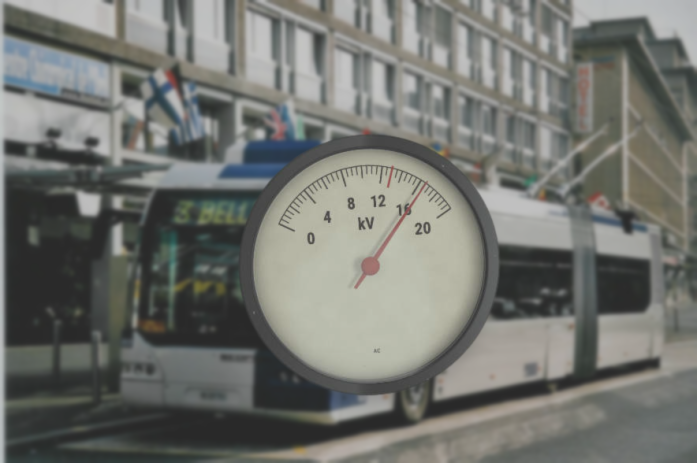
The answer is kV 16.5
